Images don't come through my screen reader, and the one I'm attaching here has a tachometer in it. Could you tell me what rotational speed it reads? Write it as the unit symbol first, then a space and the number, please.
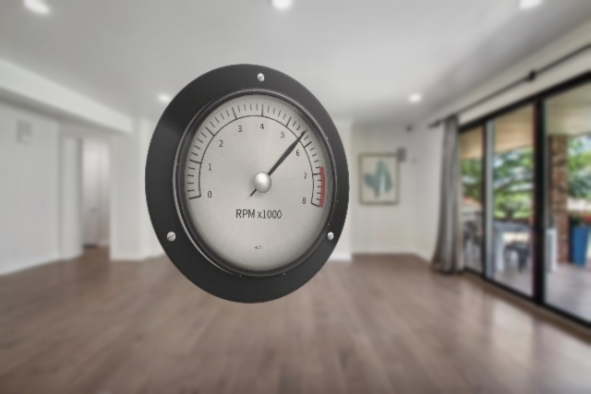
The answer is rpm 5600
